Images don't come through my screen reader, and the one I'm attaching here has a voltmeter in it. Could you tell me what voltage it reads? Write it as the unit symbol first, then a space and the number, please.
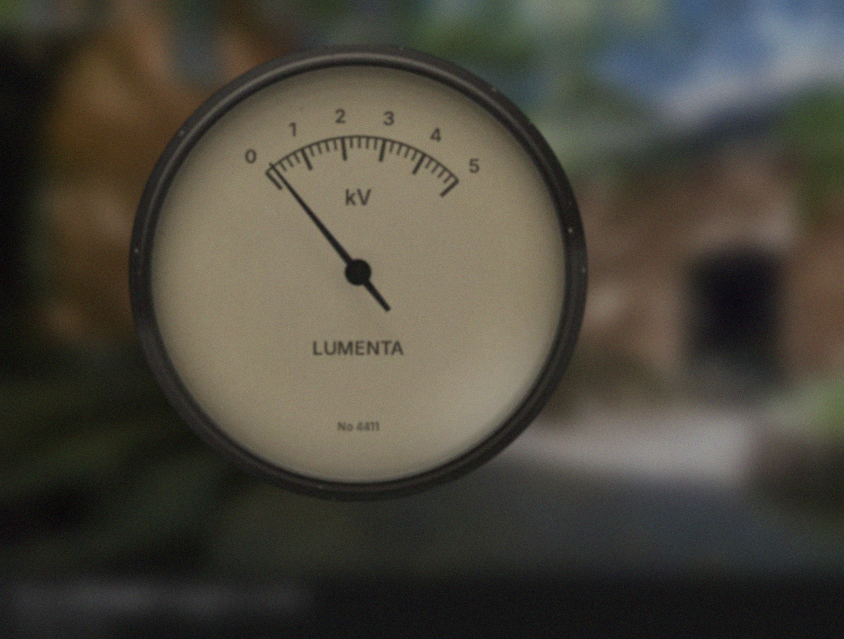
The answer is kV 0.2
